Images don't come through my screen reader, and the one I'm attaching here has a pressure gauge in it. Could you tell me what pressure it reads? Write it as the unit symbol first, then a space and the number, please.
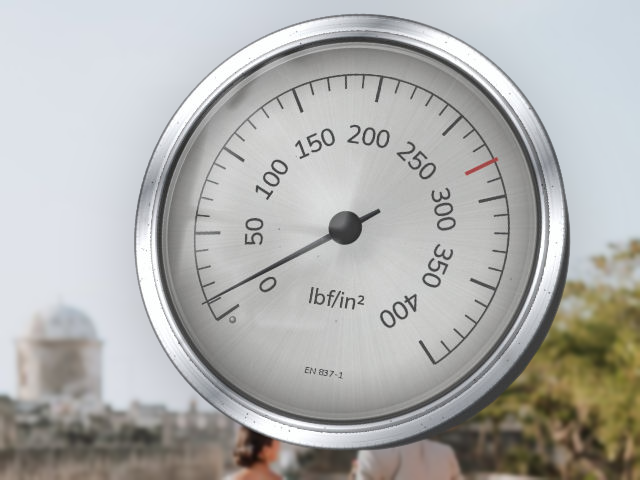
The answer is psi 10
